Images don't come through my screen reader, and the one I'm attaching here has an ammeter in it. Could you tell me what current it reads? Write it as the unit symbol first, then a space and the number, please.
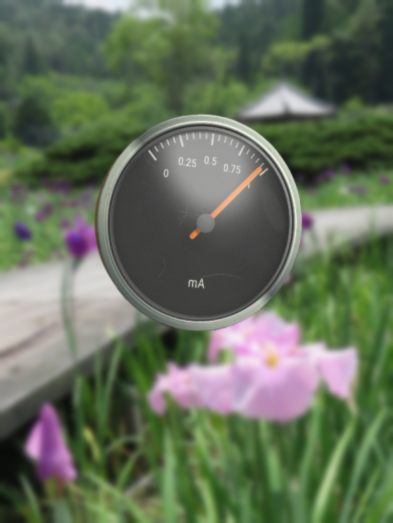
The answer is mA 0.95
